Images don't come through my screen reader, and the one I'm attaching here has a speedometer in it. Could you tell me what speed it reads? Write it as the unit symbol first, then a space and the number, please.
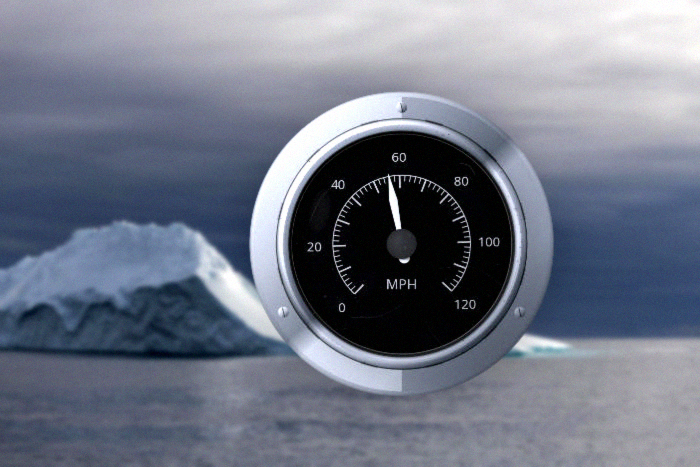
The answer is mph 56
